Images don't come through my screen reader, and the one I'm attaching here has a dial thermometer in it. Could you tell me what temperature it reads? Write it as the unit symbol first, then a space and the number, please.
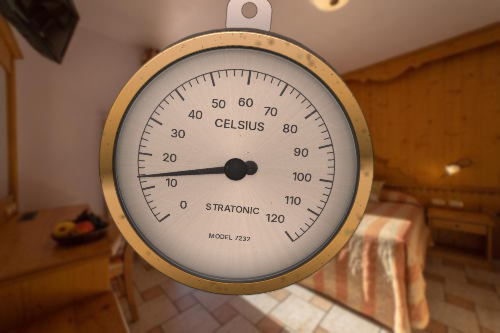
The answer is °C 14
